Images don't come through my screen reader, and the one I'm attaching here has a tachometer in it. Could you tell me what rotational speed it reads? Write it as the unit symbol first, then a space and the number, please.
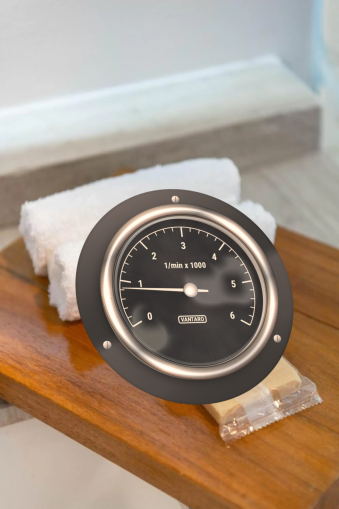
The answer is rpm 800
